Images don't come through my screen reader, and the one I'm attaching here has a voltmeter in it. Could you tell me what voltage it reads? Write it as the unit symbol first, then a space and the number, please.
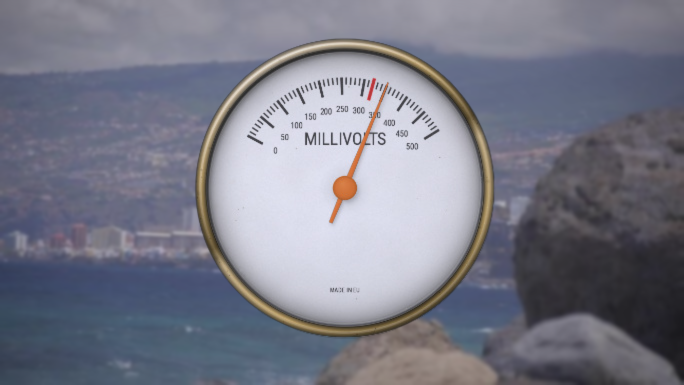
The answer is mV 350
